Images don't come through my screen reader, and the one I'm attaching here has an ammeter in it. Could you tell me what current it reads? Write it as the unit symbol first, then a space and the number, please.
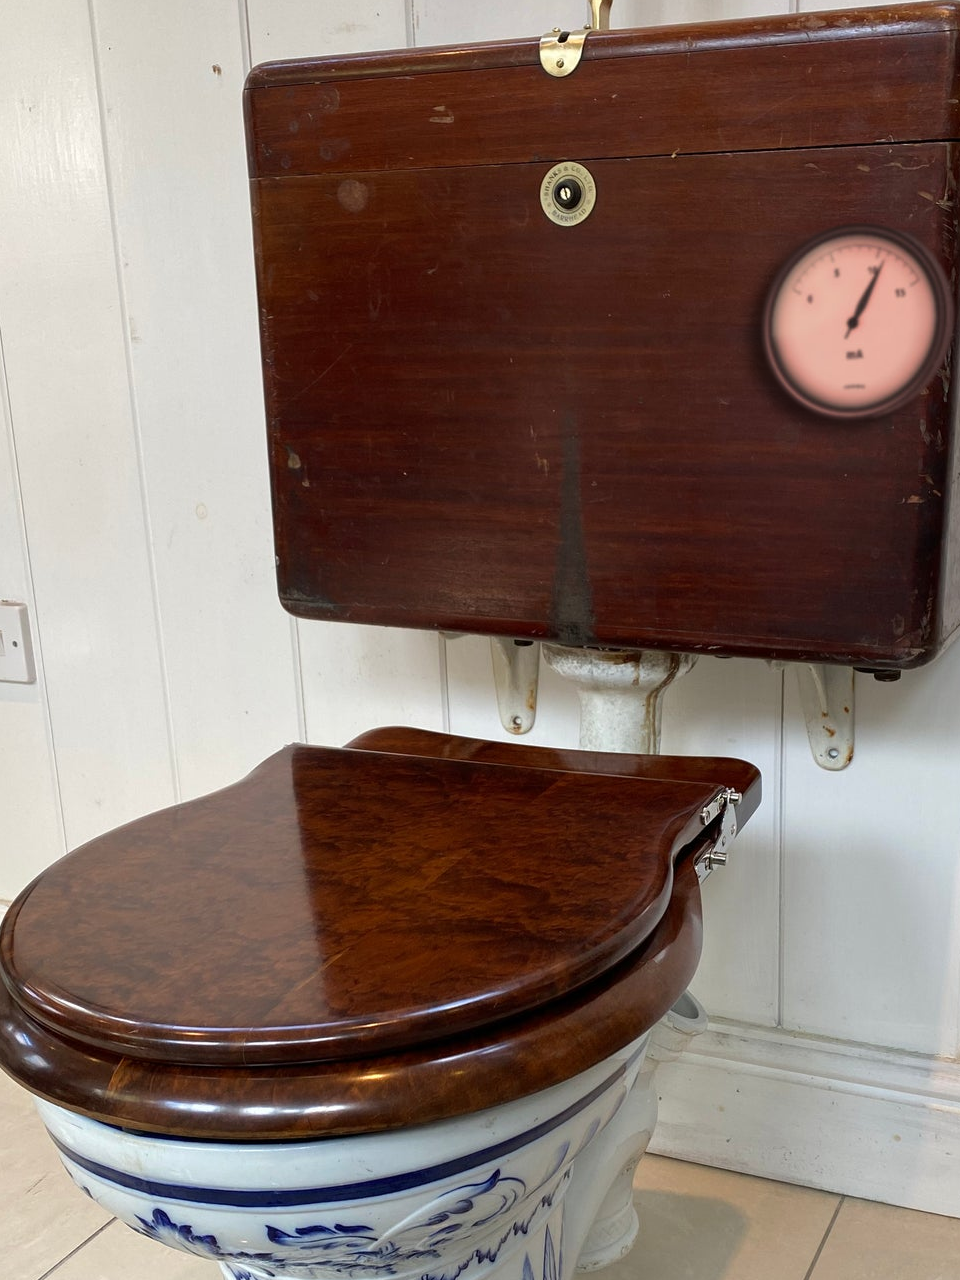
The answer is mA 11
